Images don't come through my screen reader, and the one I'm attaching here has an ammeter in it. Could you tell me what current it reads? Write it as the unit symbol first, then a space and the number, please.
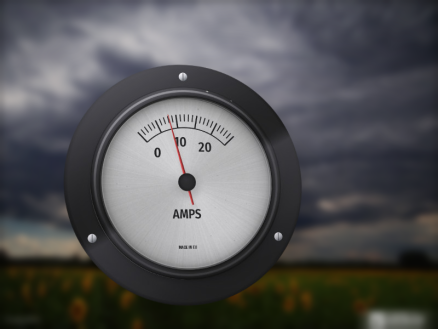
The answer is A 8
